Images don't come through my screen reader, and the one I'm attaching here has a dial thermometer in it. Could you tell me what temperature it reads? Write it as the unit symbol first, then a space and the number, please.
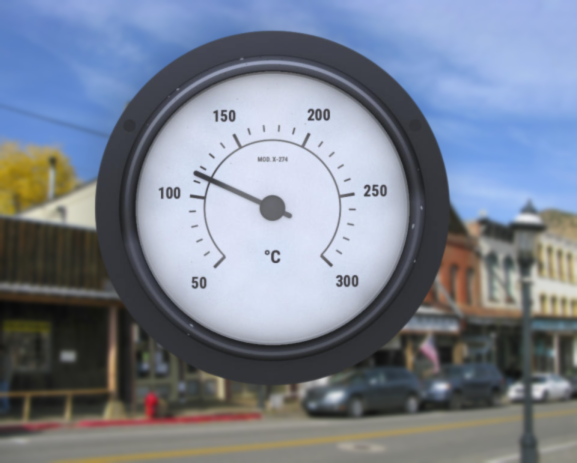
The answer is °C 115
